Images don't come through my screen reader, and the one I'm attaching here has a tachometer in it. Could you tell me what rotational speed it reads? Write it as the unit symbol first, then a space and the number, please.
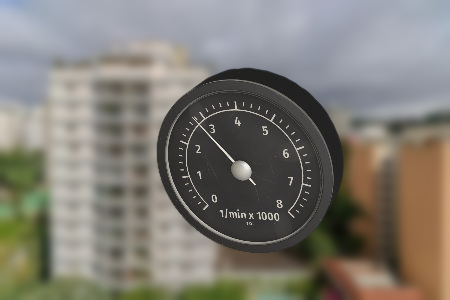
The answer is rpm 2800
